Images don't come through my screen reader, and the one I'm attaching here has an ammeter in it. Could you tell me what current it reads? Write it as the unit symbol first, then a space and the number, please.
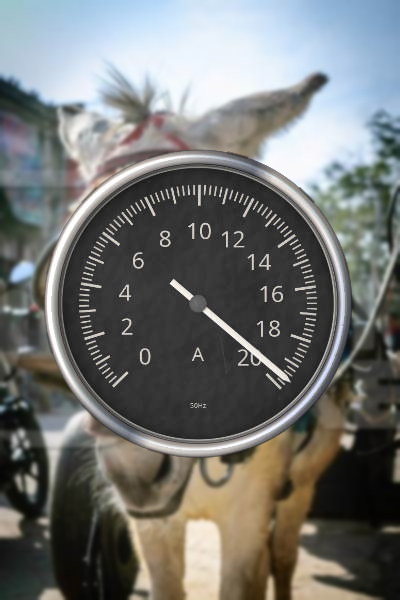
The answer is A 19.6
